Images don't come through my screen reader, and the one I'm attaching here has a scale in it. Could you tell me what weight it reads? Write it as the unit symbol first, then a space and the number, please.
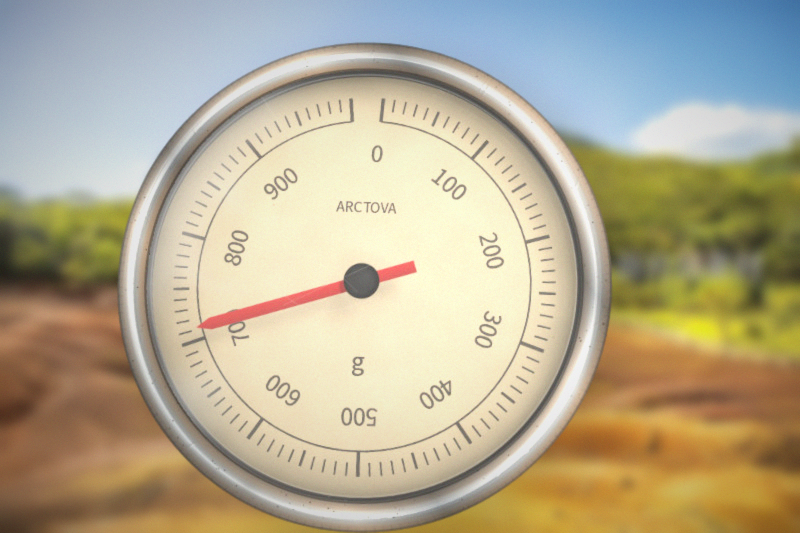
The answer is g 710
